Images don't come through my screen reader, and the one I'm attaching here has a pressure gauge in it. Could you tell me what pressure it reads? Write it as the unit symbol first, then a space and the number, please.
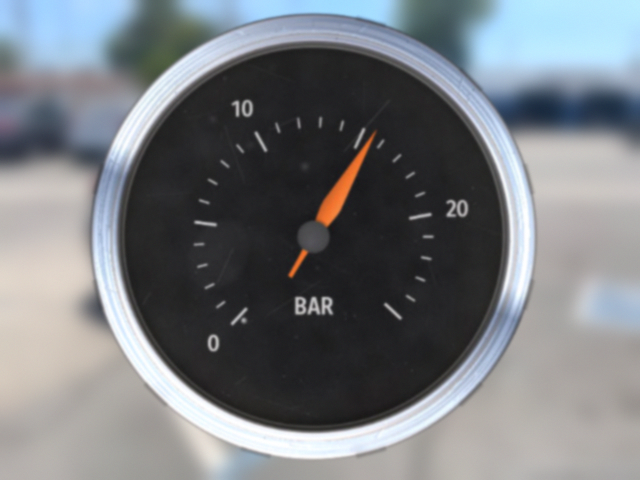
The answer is bar 15.5
